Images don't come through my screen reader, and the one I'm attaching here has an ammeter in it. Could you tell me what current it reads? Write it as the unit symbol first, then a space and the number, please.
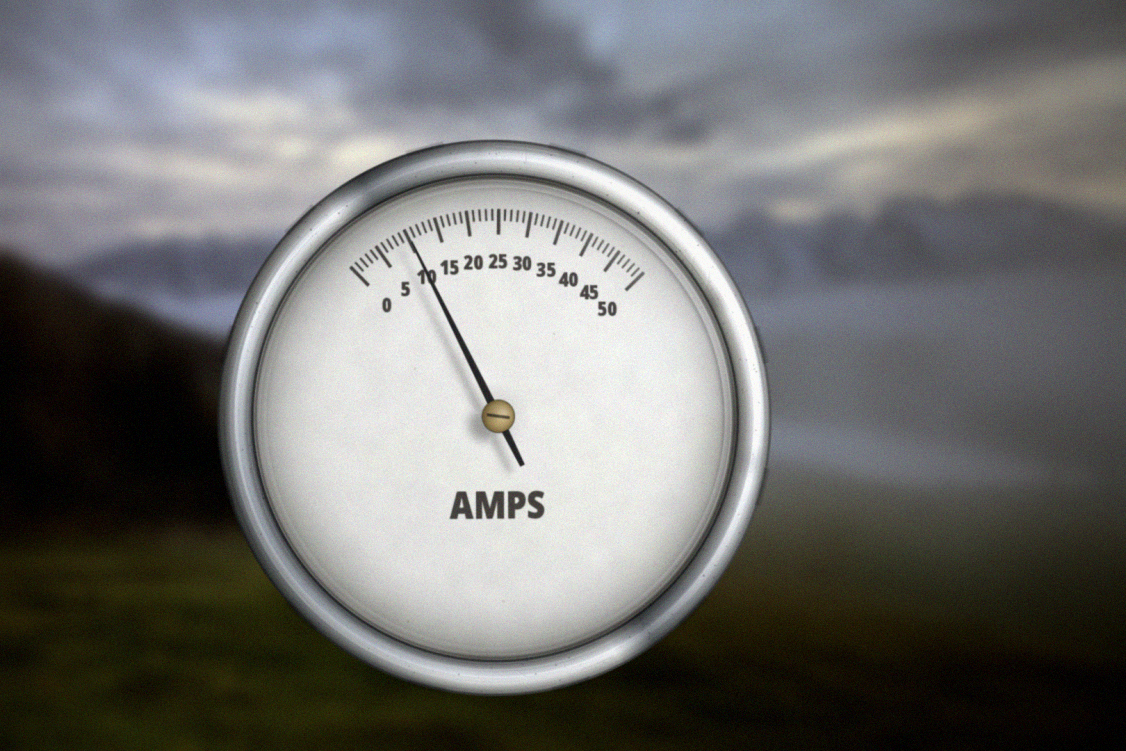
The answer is A 10
